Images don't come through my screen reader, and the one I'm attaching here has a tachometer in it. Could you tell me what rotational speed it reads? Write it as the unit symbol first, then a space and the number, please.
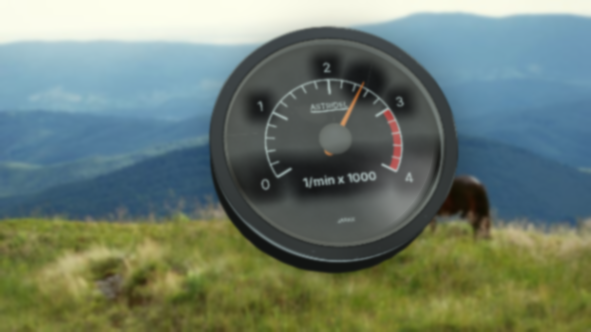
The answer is rpm 2500
